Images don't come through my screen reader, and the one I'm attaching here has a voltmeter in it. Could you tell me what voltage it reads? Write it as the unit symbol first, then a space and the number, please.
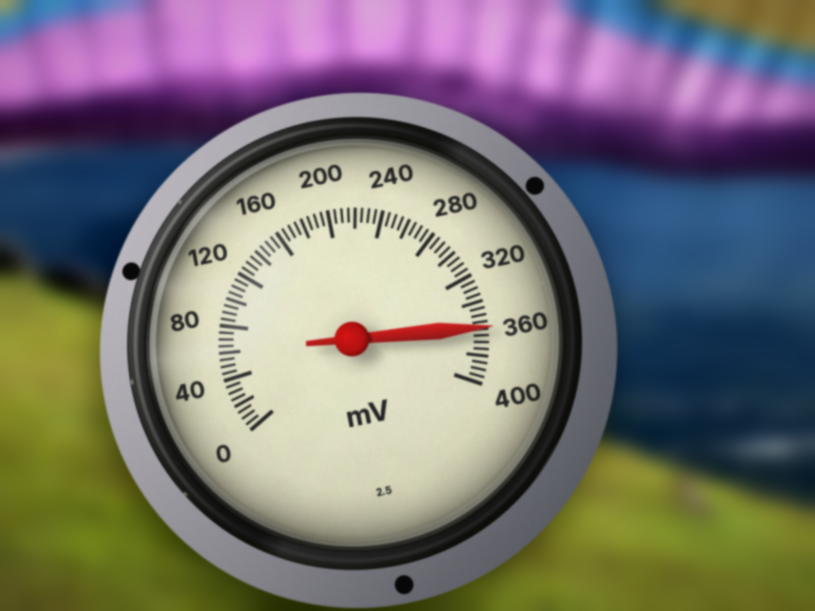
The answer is mV 360
